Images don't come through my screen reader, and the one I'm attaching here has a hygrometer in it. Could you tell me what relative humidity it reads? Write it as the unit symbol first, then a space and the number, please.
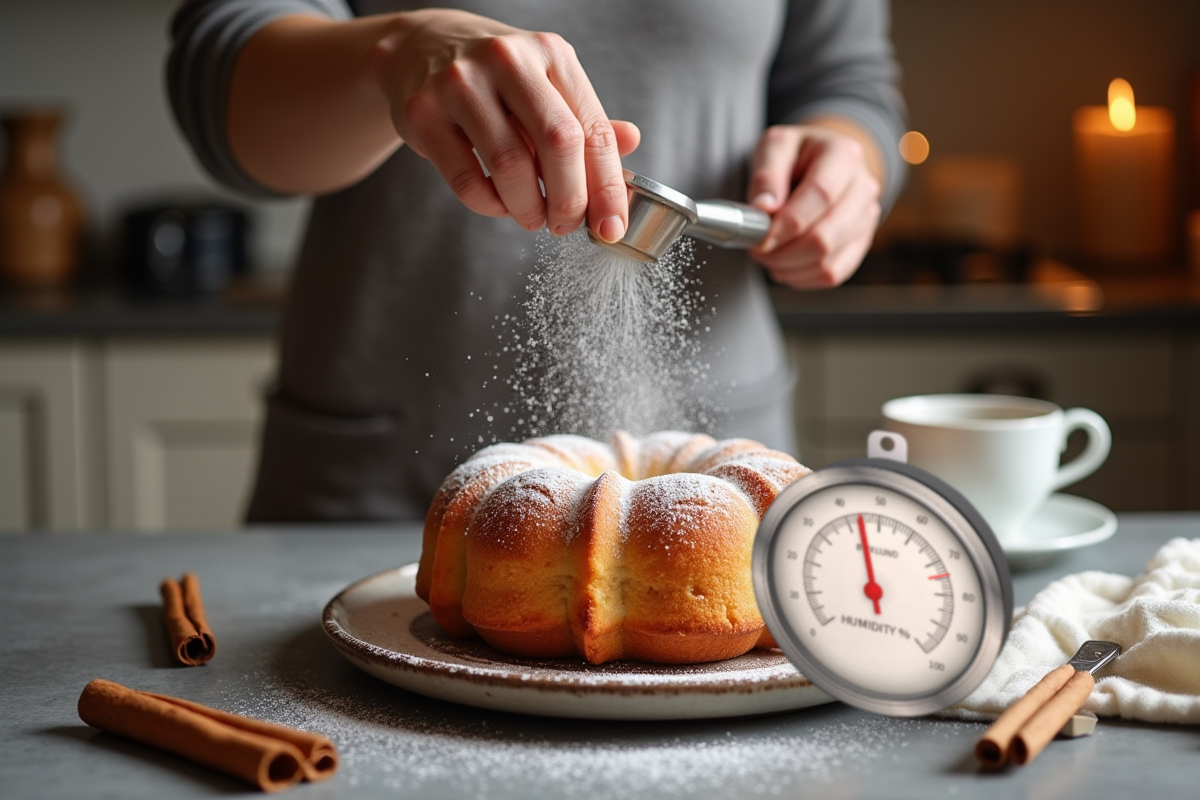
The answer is % 45
